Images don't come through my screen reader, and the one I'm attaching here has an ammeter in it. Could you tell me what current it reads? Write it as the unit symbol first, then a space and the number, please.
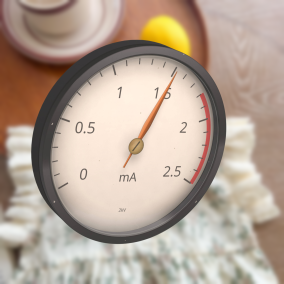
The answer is mA 1.5
